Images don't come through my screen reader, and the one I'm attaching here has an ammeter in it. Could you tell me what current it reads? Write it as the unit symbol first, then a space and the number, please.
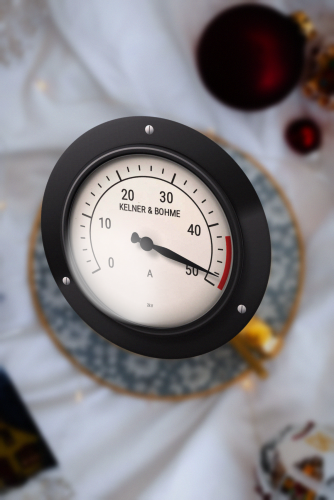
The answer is A 48
